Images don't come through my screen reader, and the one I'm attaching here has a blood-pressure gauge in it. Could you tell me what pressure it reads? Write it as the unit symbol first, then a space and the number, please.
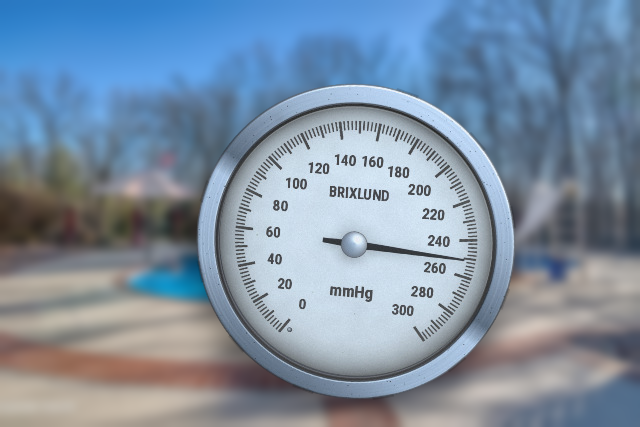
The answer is mmHg 250
